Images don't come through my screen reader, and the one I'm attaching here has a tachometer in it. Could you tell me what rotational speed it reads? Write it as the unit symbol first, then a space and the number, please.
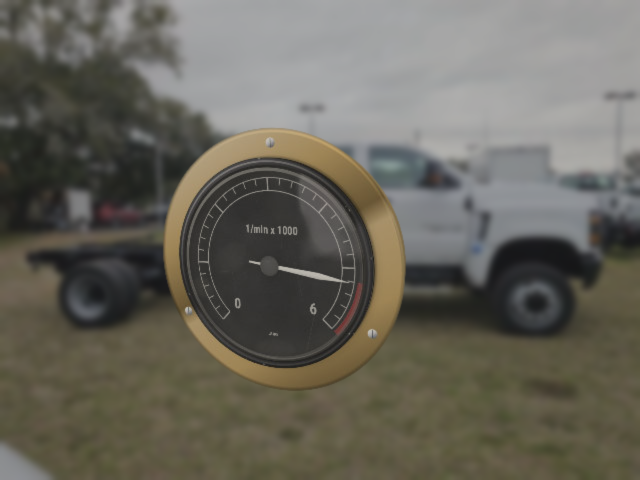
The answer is rpm 5200
